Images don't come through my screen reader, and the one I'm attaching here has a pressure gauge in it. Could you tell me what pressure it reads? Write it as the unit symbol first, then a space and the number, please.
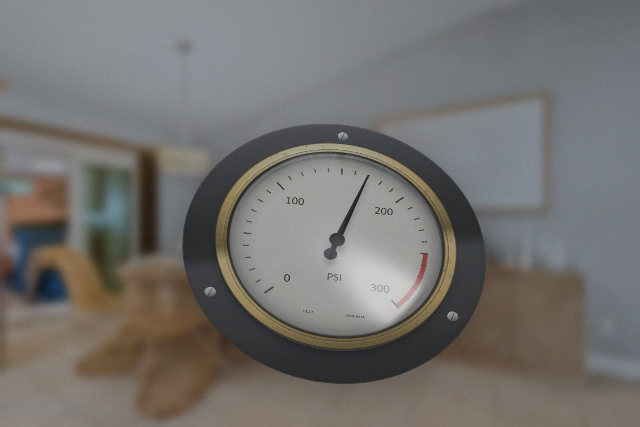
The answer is psi 170
